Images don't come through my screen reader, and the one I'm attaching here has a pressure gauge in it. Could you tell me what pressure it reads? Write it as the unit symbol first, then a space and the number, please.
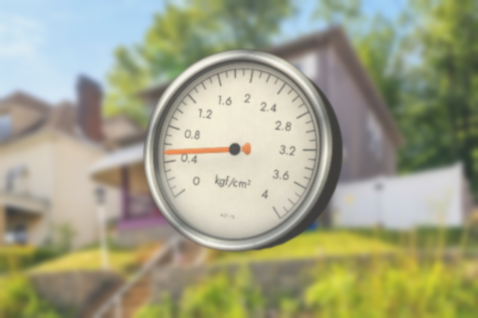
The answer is kg/cm² 0.5
